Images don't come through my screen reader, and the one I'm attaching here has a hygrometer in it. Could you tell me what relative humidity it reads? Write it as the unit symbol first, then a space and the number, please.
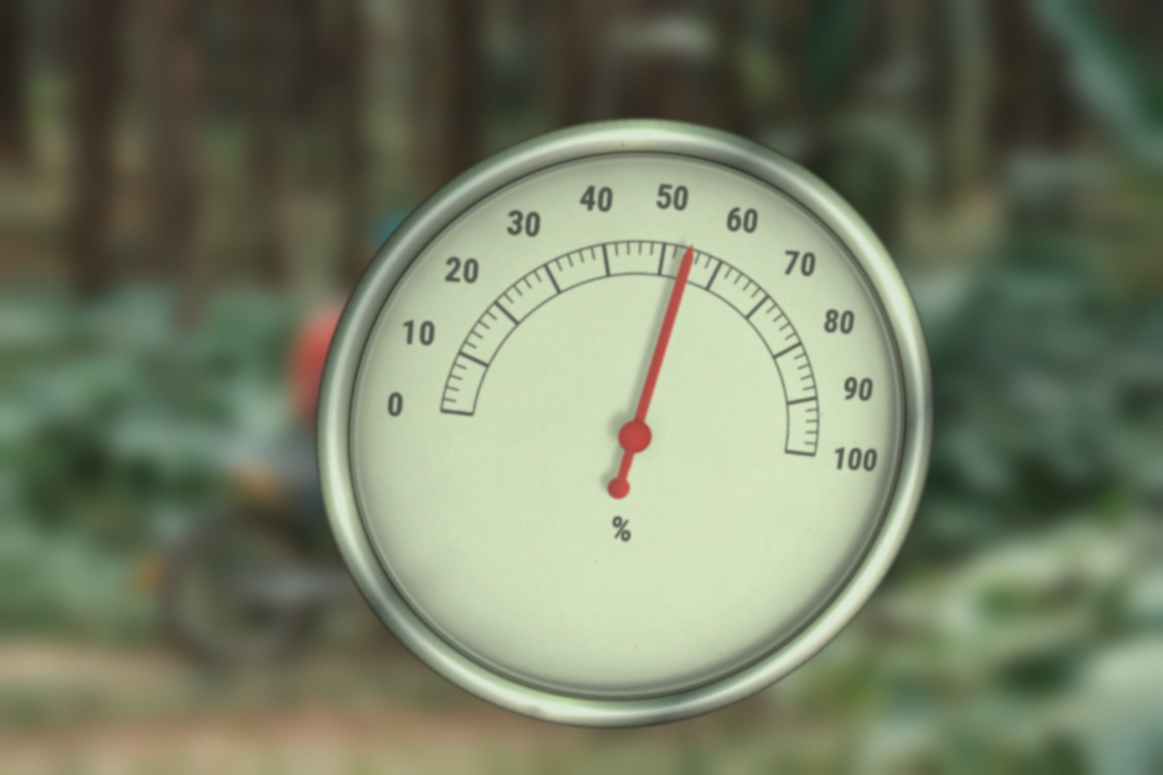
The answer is % 54
